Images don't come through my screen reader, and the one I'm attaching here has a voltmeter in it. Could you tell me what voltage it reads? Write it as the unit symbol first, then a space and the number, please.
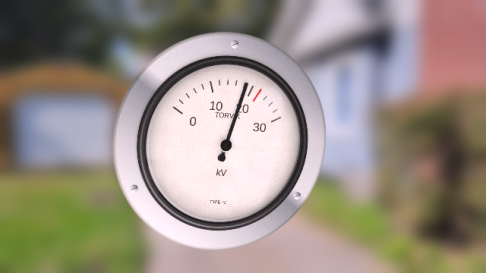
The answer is kV 18
